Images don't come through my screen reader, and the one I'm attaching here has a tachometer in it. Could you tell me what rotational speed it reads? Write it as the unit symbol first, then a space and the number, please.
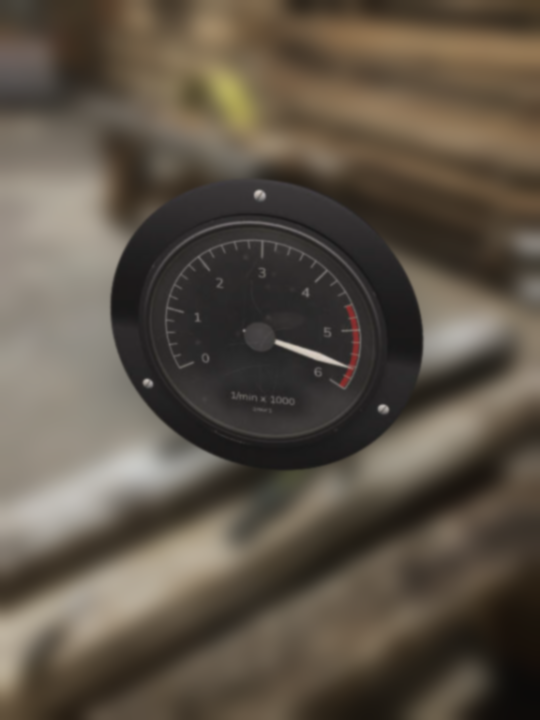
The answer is rpm 5600
